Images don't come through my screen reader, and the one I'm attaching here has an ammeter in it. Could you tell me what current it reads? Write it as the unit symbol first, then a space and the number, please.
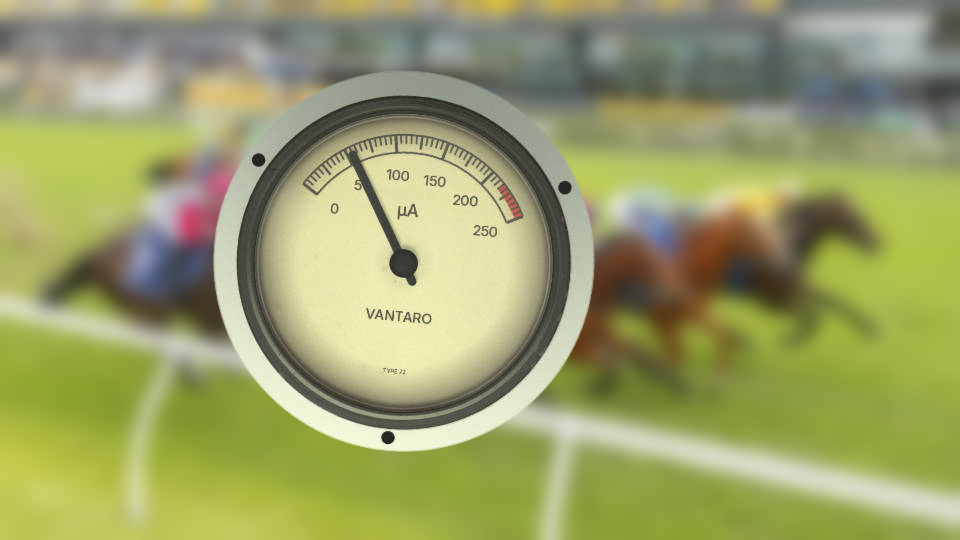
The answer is µA 55
